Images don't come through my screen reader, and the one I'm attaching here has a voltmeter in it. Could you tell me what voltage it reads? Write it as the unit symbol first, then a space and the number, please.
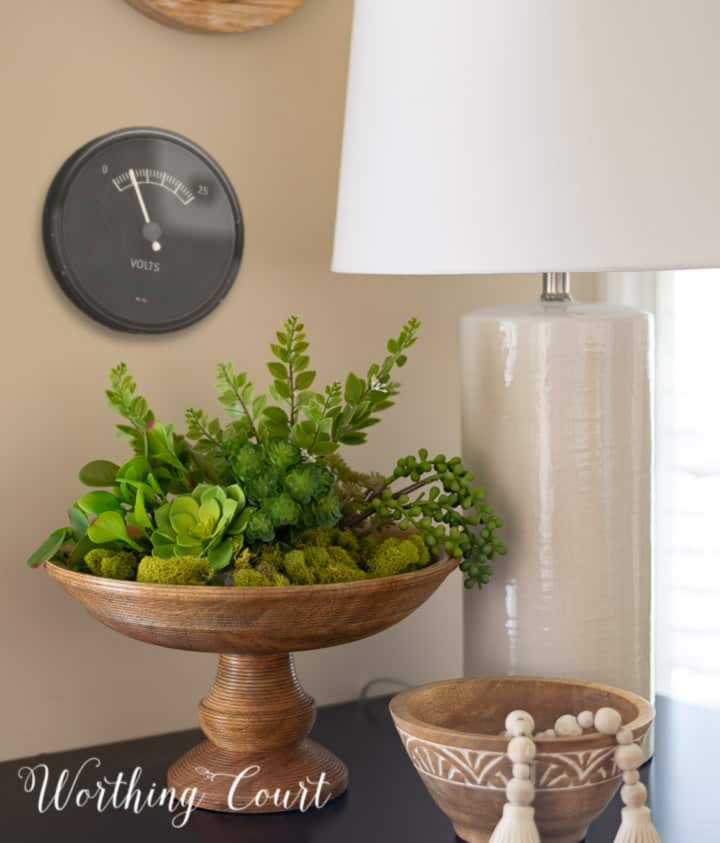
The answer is V 5
